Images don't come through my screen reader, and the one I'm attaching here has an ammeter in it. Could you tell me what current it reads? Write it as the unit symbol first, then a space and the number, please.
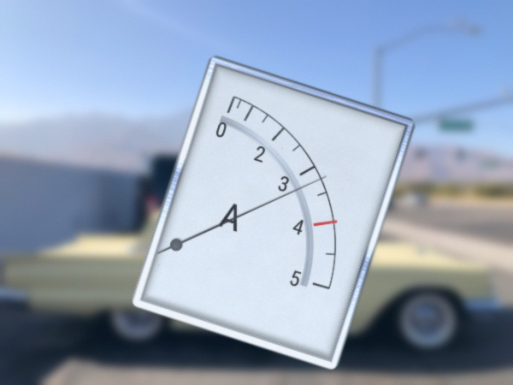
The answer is A 3.25
